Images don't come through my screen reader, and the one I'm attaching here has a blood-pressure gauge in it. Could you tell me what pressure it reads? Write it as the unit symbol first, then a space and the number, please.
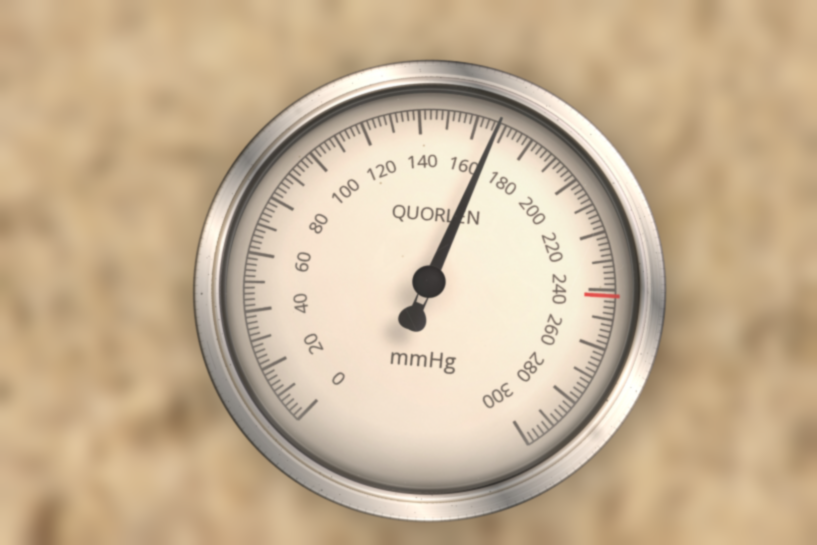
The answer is mmHg 168
